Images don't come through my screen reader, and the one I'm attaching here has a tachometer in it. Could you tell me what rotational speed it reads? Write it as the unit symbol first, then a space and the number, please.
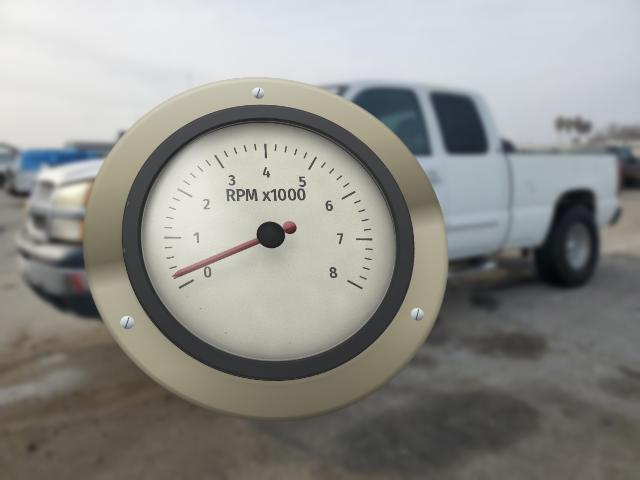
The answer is rpm 200
